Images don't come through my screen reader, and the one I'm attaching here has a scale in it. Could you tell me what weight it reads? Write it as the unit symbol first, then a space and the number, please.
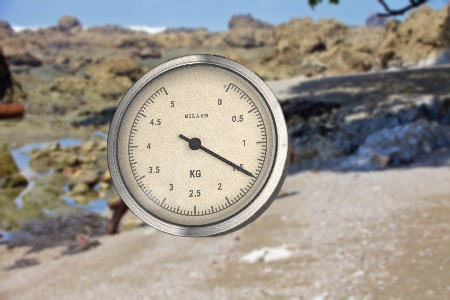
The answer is kg 1.5
